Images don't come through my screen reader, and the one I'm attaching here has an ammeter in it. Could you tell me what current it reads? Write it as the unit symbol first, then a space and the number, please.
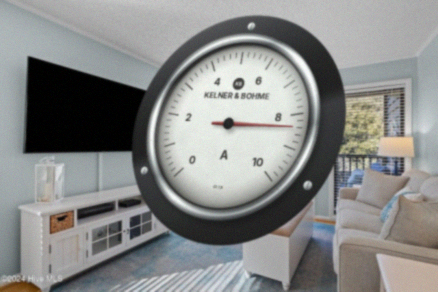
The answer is A 8.4
